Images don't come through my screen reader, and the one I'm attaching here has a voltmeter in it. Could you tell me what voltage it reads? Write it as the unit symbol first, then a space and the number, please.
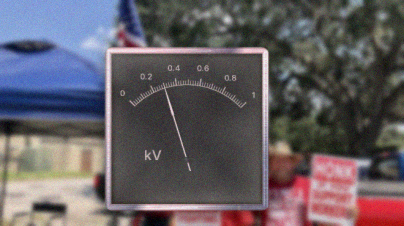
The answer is kV 0.3
